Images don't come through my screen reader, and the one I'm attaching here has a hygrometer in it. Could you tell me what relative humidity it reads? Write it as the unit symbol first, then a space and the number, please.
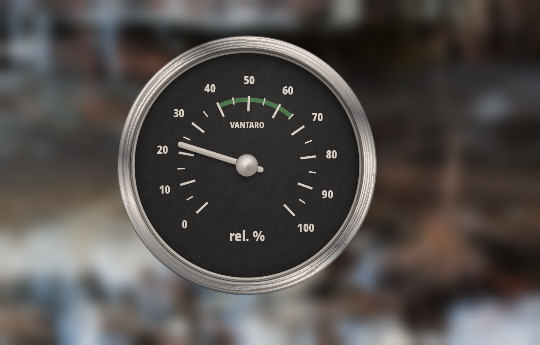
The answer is % 22.5
